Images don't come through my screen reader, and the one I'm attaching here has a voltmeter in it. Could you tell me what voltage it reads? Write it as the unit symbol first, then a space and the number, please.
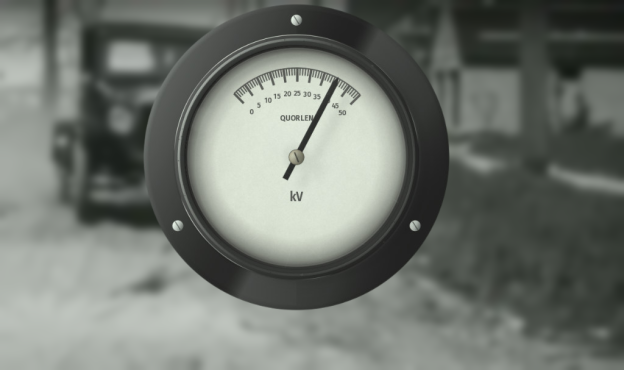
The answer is kV 40
